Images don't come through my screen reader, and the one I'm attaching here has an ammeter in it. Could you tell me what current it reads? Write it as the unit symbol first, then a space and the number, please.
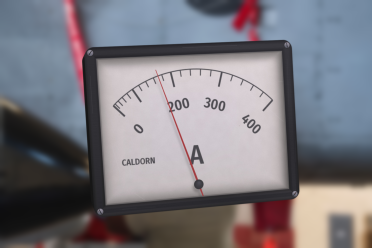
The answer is A 170
